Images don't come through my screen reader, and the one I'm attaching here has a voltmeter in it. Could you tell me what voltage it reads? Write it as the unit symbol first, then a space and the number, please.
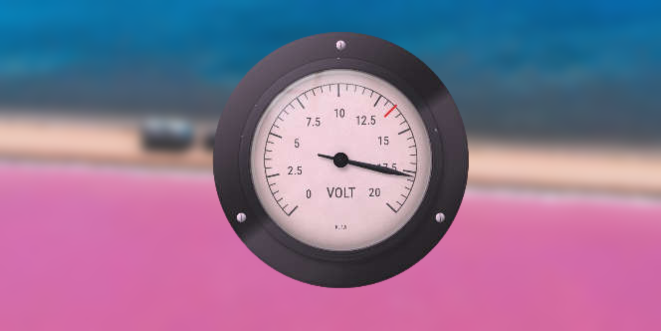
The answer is V 17.75
